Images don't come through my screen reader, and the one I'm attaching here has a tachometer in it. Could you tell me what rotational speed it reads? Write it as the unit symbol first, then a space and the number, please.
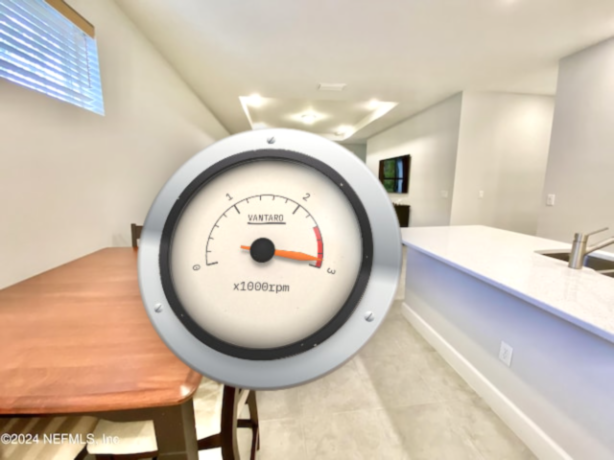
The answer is rpm 2900
